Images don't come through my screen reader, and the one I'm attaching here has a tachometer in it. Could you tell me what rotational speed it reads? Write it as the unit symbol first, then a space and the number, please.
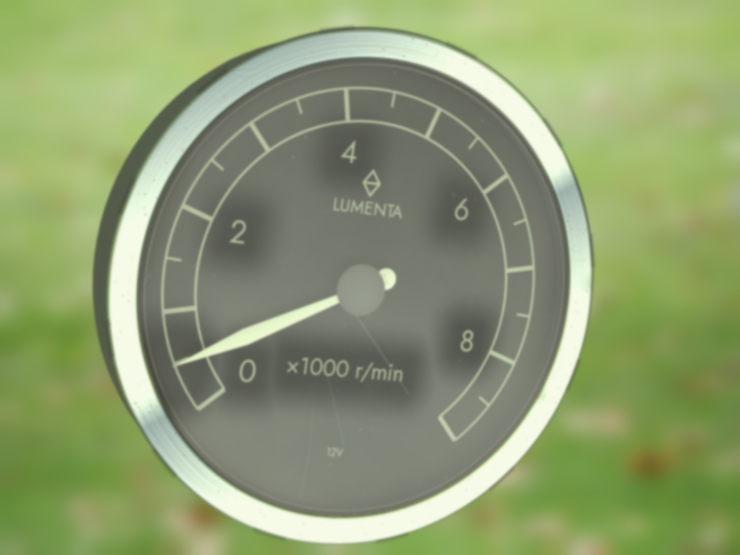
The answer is rpm 500
